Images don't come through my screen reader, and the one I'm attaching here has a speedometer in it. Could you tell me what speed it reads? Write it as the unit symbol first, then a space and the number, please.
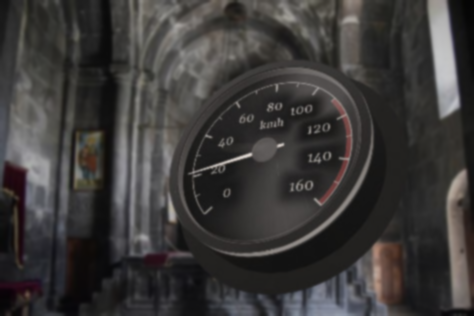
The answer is km/h 20
